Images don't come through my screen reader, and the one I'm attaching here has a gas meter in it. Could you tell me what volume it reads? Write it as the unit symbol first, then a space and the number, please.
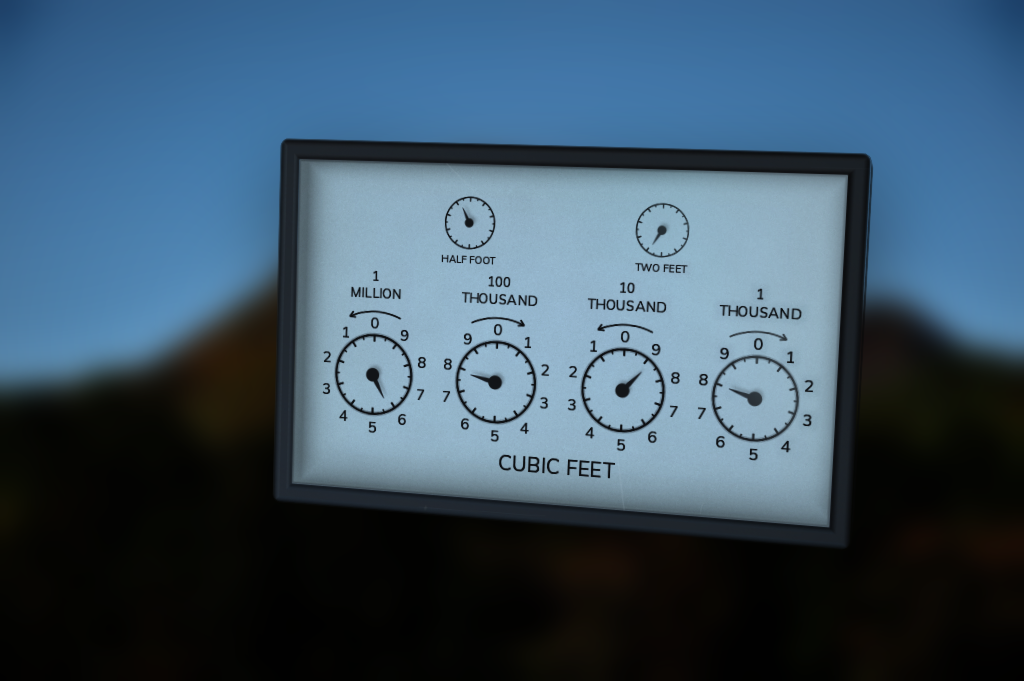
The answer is ft³ 578800
